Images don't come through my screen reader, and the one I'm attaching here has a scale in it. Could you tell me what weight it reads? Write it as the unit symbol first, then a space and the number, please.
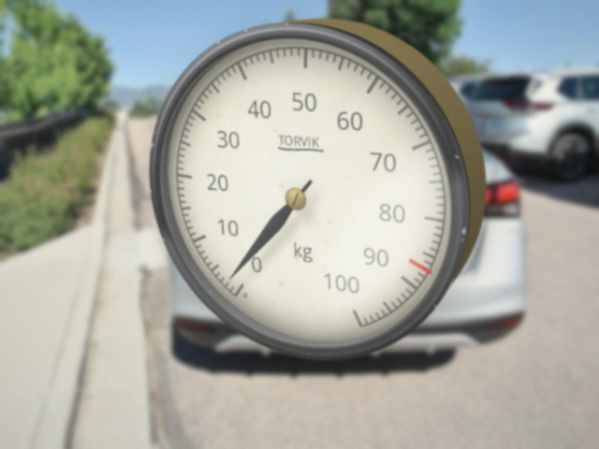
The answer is kg 2
